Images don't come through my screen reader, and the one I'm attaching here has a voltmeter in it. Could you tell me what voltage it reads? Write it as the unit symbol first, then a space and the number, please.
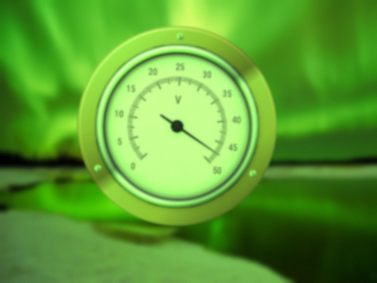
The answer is V 47.5
